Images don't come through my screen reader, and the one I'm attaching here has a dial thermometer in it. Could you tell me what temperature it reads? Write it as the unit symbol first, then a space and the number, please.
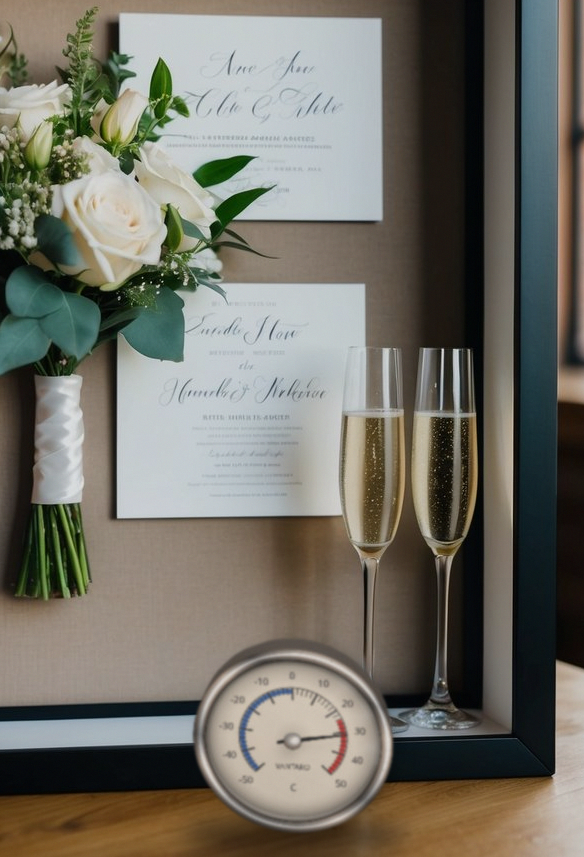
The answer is °C 30
